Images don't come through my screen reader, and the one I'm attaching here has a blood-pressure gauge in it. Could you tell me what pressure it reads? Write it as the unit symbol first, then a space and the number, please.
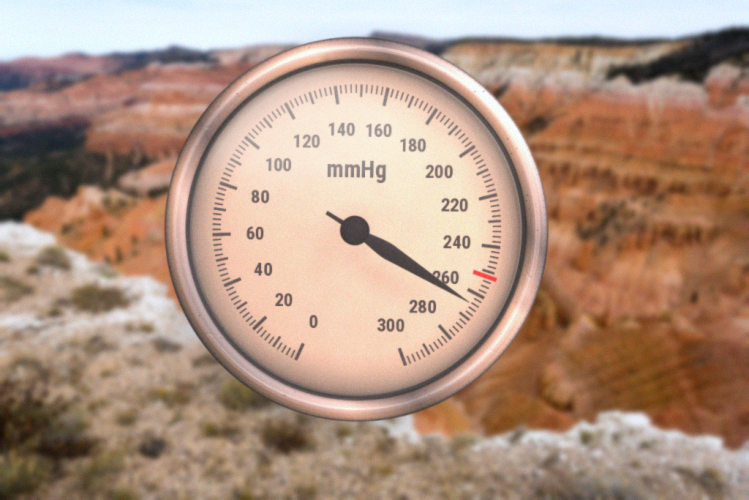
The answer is mmHg 264
